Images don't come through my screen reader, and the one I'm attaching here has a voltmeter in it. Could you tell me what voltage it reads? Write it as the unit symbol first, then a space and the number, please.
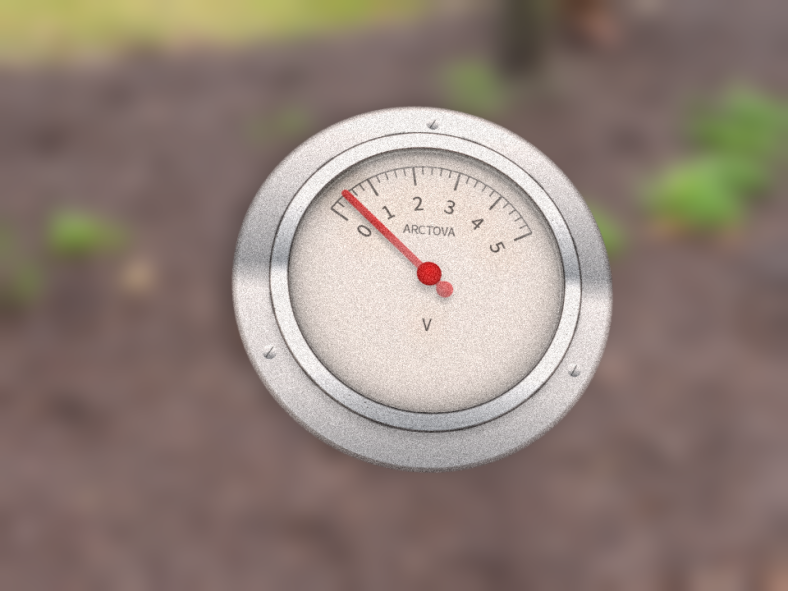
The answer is V 0.4
